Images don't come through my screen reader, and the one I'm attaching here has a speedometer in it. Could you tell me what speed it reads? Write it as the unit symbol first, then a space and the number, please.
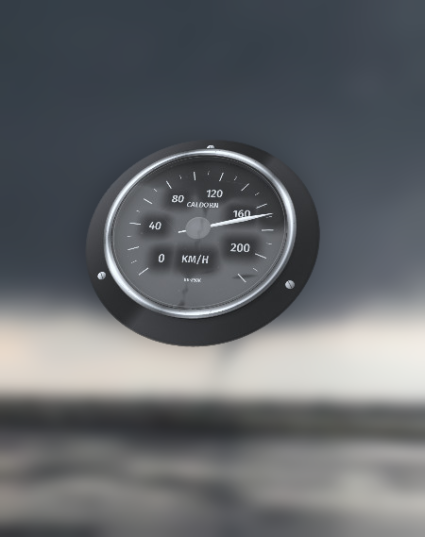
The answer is km/h 170
